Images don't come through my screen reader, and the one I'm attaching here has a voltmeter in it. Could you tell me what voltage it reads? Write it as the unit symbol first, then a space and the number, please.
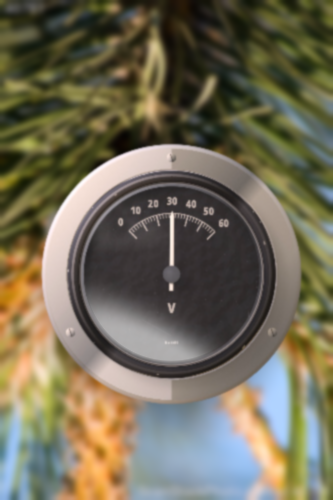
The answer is V 30
